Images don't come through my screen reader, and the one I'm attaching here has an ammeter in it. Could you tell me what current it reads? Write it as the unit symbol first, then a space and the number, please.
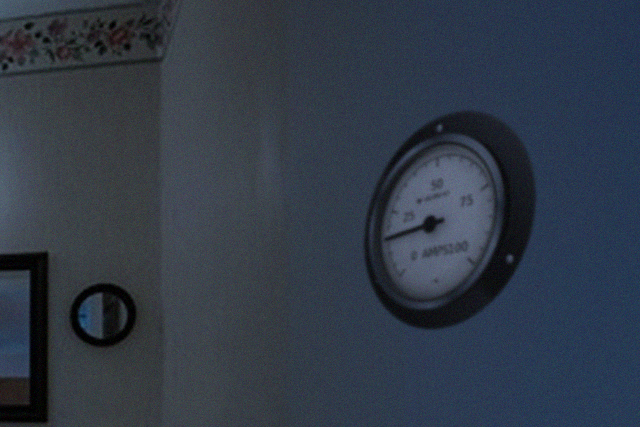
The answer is A 15
